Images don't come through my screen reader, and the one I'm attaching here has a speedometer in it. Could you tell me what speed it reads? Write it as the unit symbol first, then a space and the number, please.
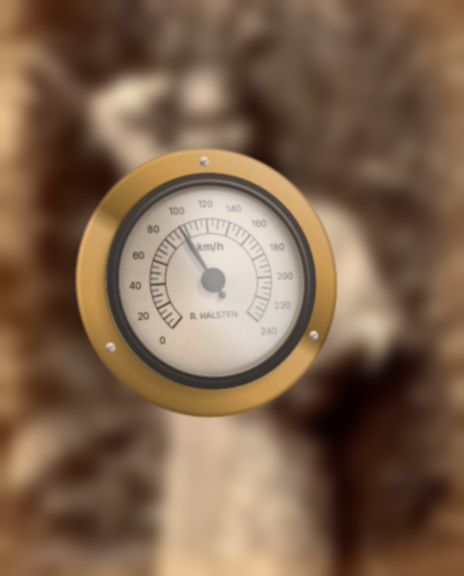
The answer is km/h 95
